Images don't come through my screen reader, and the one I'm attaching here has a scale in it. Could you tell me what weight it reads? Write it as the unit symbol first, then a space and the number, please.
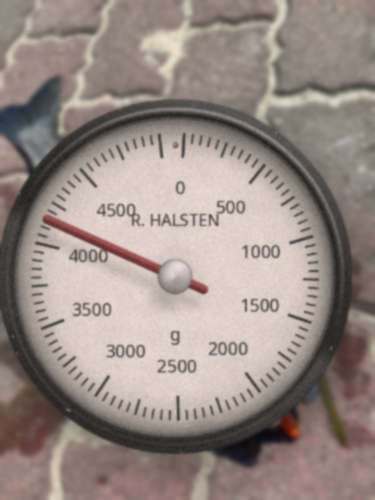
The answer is g 4150
